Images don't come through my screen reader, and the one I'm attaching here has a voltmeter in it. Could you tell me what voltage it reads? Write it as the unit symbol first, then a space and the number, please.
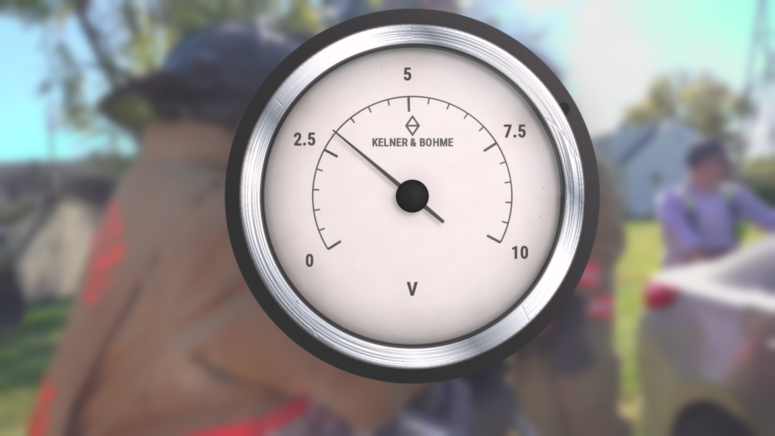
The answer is V 3
